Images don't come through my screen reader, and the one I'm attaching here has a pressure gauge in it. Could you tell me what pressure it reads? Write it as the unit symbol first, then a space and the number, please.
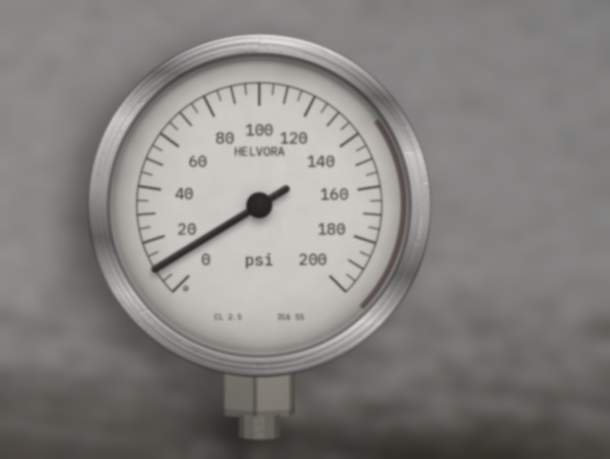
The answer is psi 10
